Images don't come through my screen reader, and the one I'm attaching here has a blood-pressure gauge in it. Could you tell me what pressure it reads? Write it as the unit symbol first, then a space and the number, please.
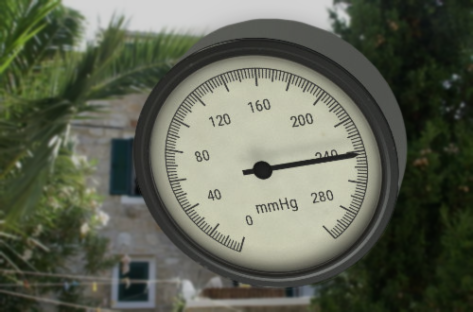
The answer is mmHg 240
